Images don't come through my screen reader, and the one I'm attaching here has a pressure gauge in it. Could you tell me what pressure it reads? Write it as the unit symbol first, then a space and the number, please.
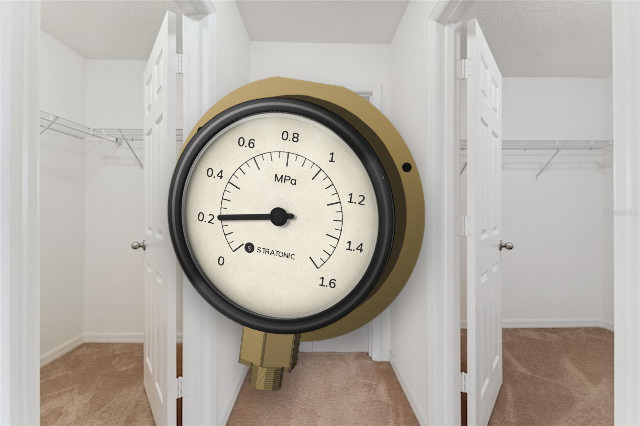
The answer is MPa 0.2
